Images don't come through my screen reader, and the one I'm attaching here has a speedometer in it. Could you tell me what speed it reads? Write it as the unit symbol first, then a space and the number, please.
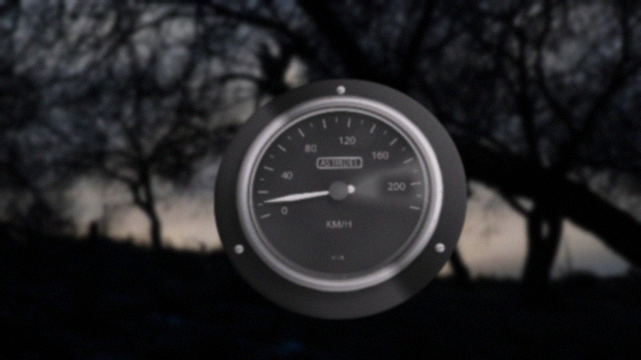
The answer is km/h 10
